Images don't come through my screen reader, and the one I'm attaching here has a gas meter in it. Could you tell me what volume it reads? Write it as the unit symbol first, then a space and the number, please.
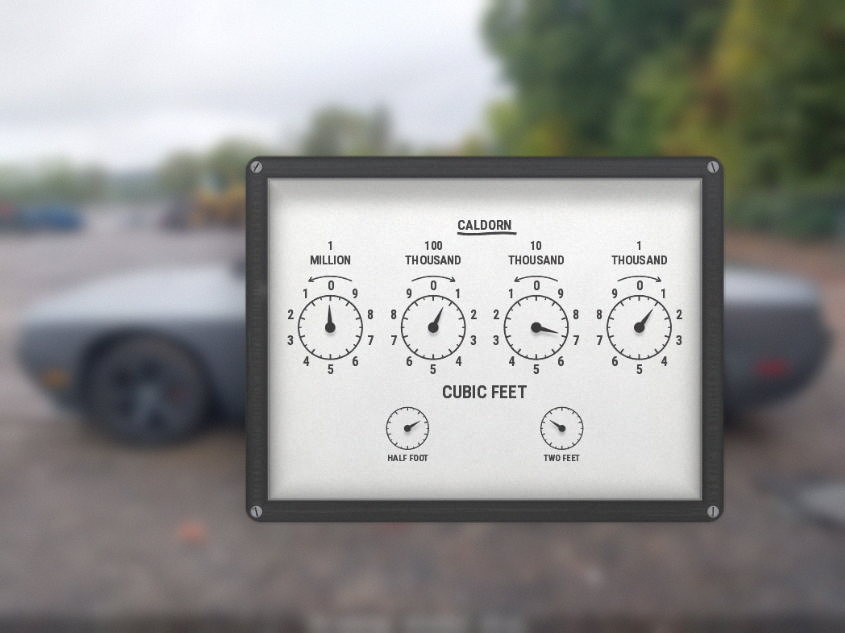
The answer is ft³ 7100
